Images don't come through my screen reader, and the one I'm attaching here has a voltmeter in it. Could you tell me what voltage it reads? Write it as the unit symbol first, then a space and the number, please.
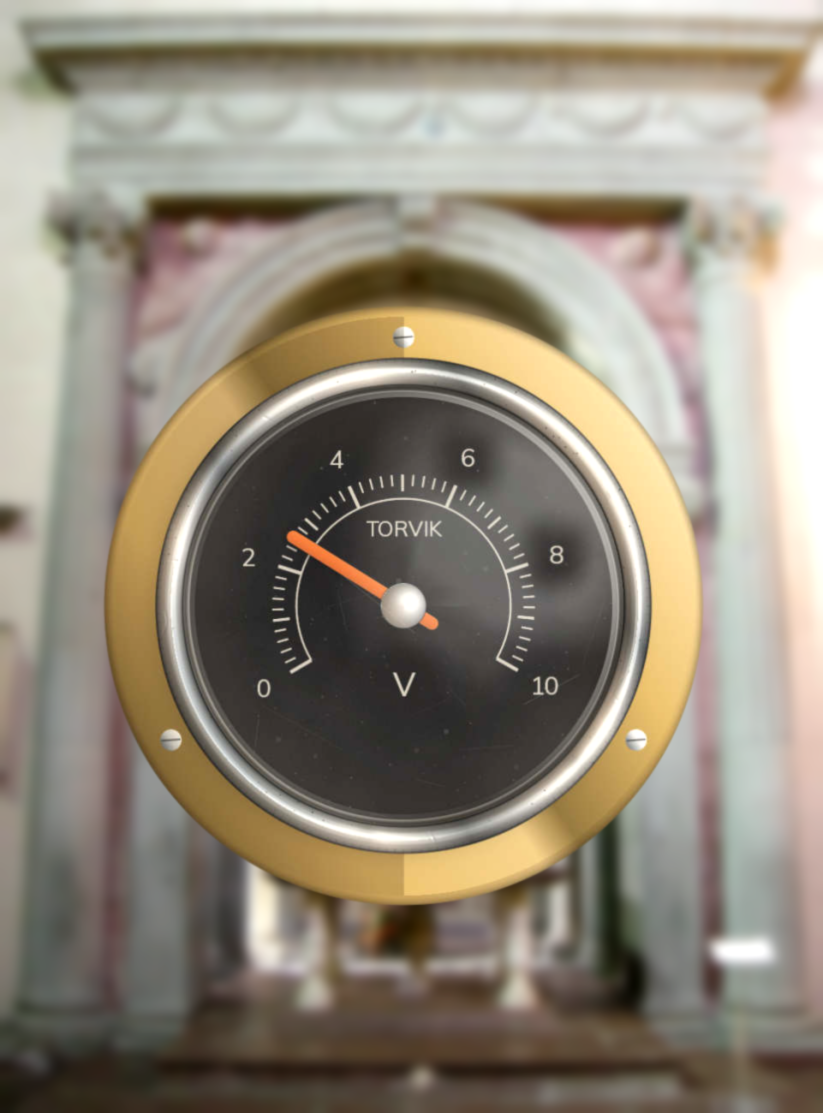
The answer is V 2.6
